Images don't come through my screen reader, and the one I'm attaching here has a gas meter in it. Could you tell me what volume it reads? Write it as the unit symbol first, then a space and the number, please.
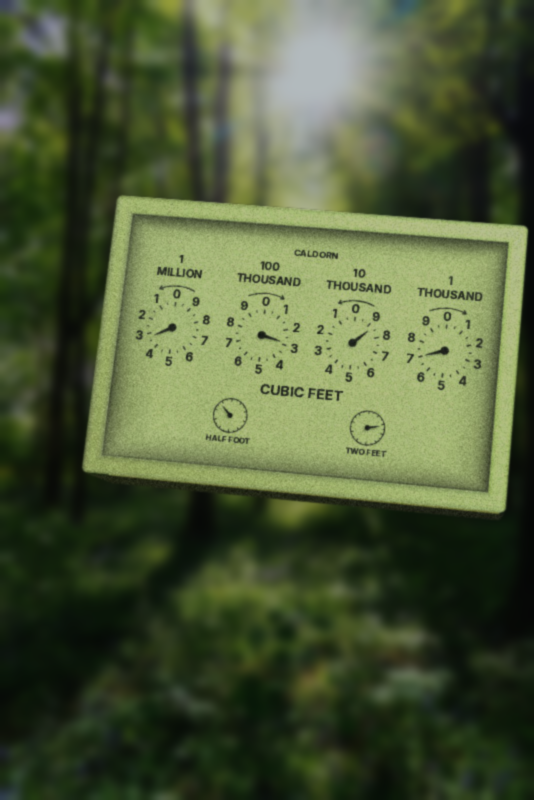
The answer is ft³ 328700
